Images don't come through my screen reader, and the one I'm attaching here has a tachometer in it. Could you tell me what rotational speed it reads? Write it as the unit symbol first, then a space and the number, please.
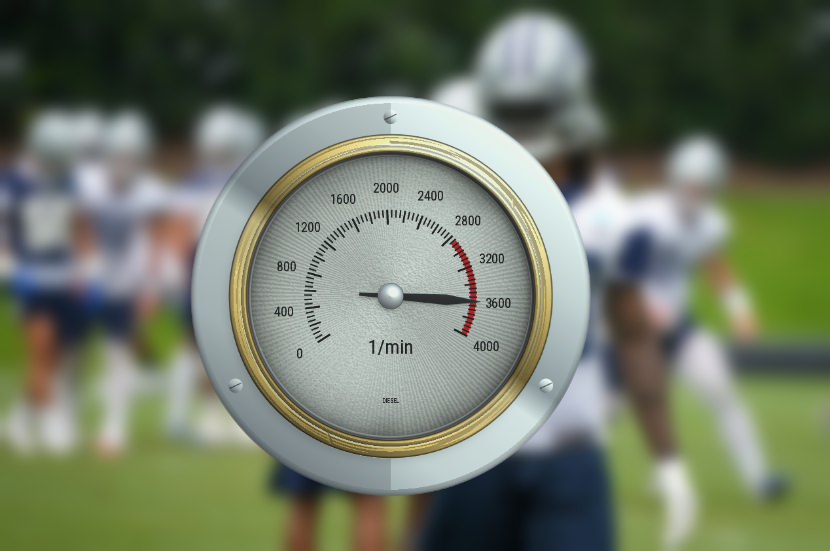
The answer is rpm 3600
